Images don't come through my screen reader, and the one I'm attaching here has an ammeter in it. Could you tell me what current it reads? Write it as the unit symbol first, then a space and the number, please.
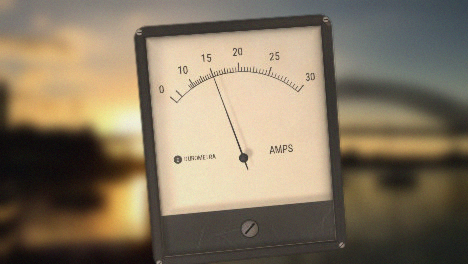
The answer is A 15
